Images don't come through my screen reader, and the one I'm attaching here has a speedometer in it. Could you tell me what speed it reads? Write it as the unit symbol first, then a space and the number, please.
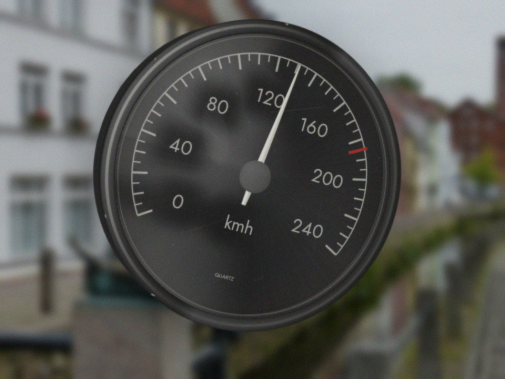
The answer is km/h 130
